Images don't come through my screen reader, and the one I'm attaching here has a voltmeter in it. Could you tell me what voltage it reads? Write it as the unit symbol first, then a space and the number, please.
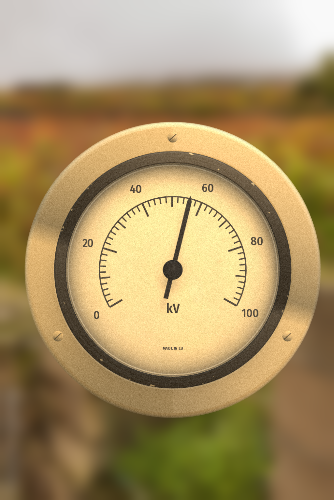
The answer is kV 56
